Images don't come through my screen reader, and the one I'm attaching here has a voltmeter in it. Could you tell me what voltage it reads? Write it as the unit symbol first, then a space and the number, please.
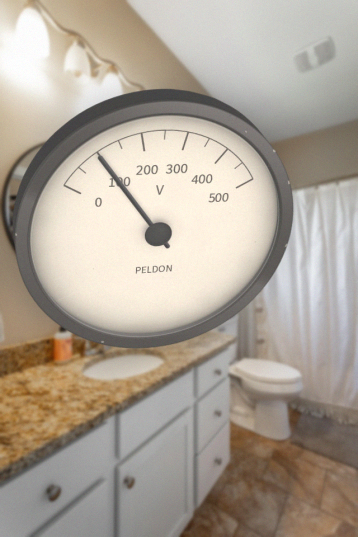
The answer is V 100
